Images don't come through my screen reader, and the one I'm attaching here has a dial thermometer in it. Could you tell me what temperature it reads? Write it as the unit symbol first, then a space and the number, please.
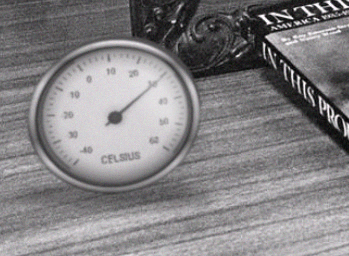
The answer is °C 30
